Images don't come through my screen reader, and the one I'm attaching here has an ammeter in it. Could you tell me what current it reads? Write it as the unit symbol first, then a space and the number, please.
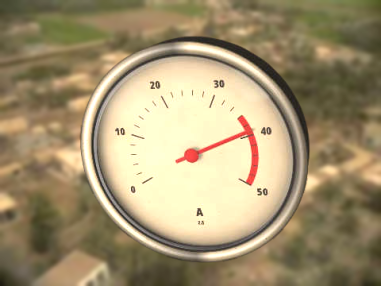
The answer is A 39
